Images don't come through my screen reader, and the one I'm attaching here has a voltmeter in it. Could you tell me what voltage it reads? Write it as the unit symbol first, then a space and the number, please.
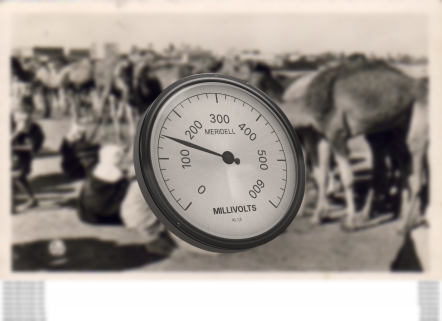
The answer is mV 140
